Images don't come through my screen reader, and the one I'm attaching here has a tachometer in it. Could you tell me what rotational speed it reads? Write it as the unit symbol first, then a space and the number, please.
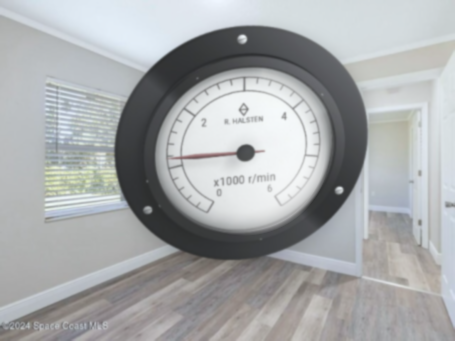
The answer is rpm 1200
